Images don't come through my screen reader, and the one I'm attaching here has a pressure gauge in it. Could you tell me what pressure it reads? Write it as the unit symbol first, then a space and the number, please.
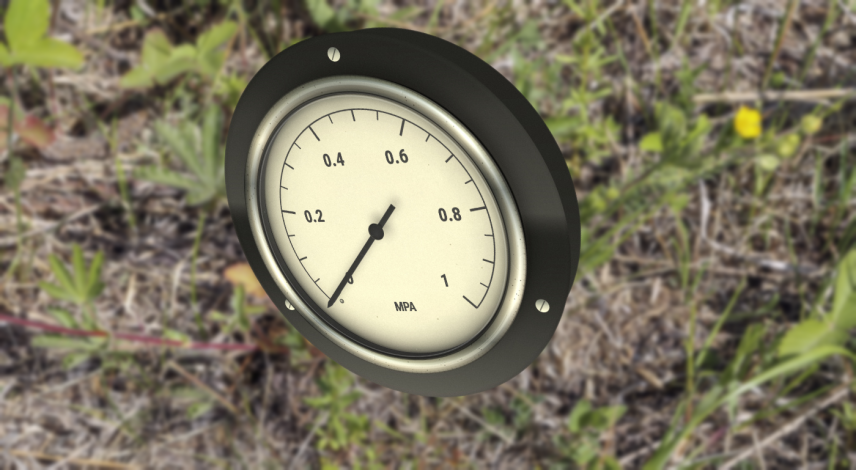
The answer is MPa 0
